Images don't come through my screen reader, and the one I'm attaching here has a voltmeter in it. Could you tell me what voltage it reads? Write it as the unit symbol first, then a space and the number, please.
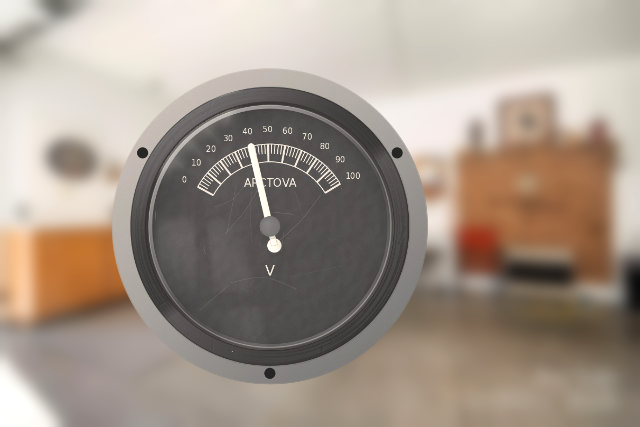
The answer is V 40
